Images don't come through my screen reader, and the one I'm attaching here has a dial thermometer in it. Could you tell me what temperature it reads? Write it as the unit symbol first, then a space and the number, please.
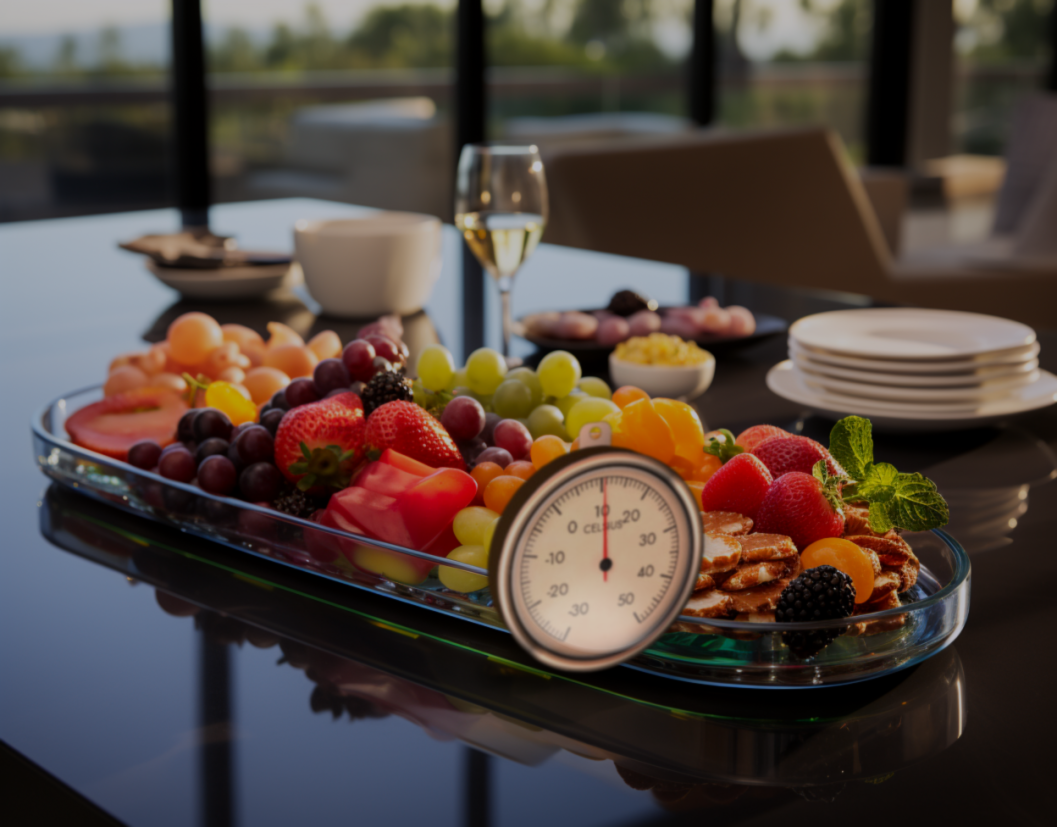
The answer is °C 10
